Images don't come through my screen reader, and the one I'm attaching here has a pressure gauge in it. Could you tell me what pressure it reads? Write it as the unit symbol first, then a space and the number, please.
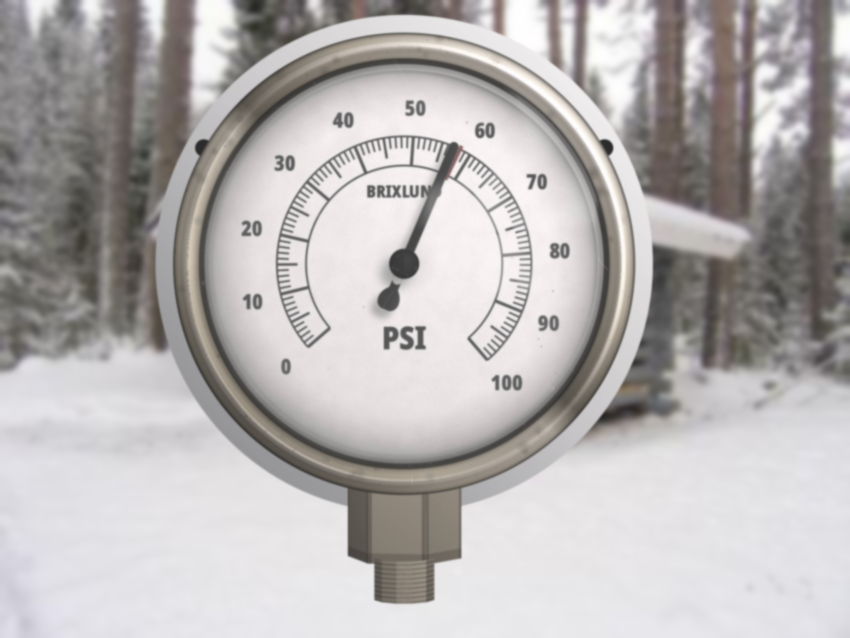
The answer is psi 57
